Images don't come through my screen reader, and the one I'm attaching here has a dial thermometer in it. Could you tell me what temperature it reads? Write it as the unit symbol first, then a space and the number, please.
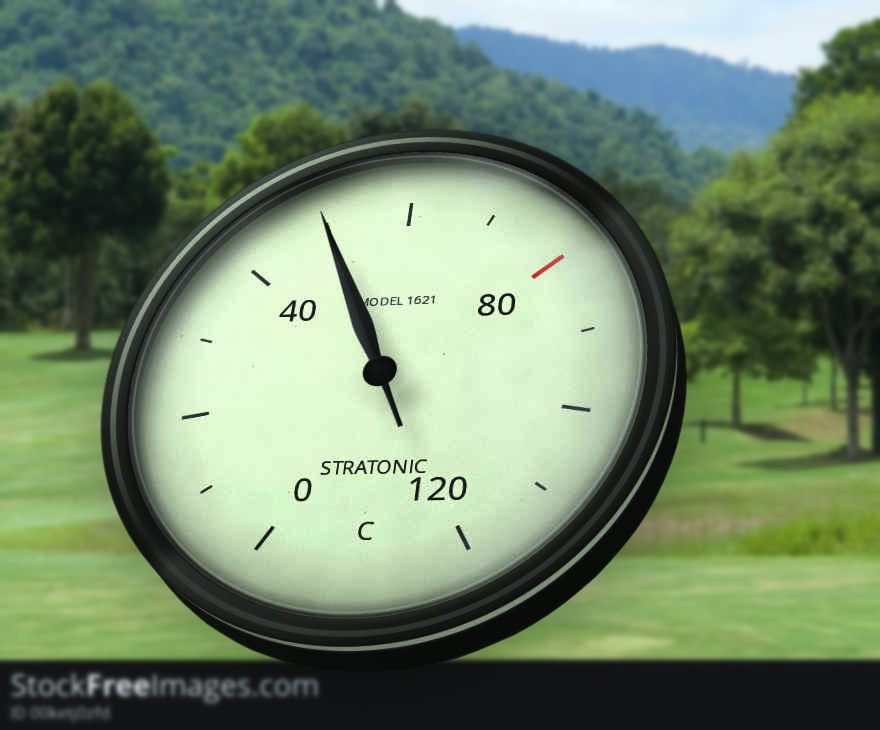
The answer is °C 50
